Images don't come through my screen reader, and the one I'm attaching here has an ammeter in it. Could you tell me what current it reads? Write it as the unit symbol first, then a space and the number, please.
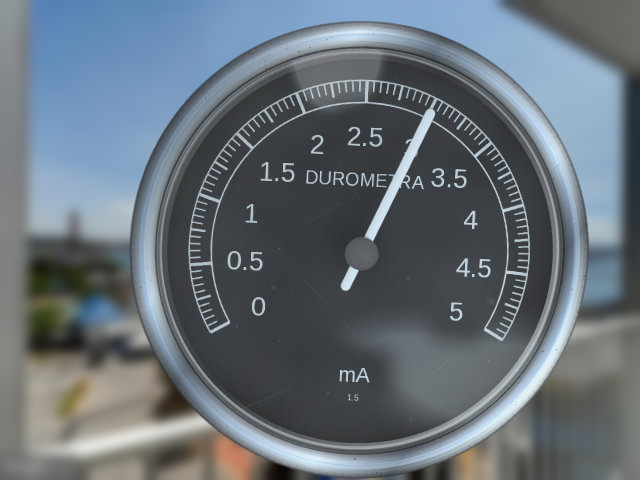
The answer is mA 3
